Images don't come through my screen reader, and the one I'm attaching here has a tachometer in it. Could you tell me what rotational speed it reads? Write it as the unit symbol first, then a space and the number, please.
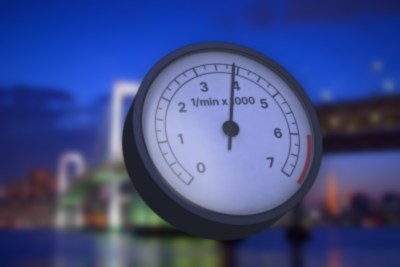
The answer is rpm 3875
